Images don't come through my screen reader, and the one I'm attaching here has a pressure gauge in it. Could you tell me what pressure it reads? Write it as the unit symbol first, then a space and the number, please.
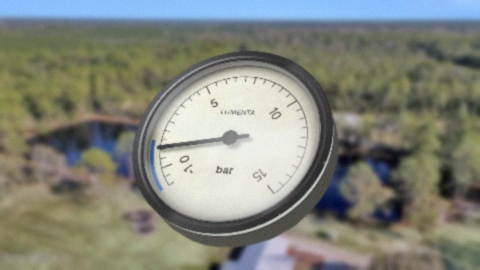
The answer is bar 1
